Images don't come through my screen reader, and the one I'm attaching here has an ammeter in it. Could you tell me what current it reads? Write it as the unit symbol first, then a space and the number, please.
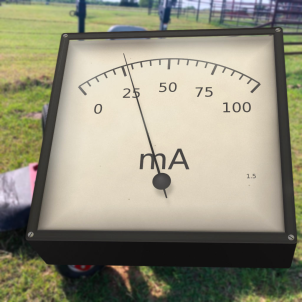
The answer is mA 27.5
